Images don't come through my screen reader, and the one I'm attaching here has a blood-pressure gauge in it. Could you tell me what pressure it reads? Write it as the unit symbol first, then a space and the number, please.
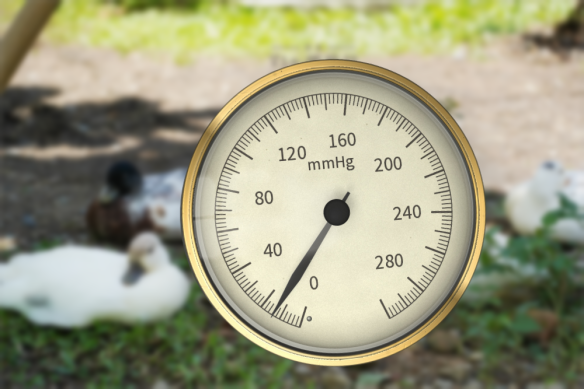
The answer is mmHg 14
